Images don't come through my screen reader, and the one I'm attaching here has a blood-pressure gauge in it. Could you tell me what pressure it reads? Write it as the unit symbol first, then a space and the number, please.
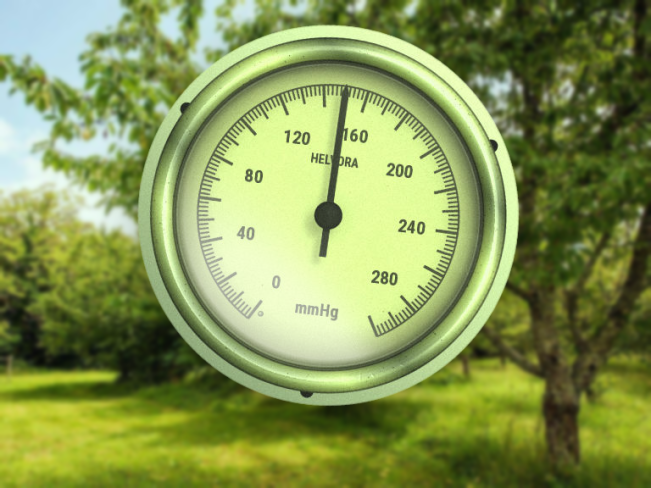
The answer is mmHg 150
